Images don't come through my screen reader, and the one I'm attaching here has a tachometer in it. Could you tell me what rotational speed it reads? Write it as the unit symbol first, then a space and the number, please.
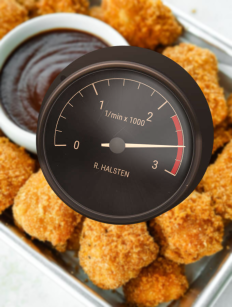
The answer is rpm 2600
